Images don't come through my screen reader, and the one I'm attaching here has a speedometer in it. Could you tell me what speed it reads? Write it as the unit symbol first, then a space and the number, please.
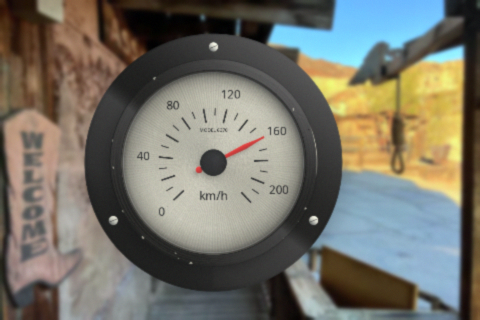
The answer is km/h 160
